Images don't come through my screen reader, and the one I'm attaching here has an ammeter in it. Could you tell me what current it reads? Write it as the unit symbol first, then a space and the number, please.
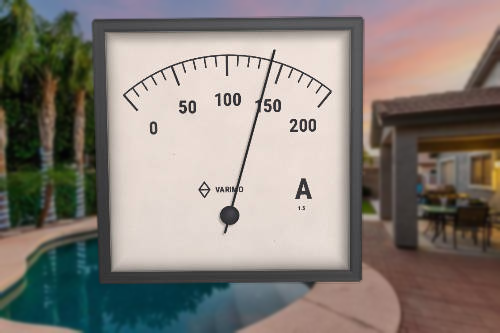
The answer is A 140
